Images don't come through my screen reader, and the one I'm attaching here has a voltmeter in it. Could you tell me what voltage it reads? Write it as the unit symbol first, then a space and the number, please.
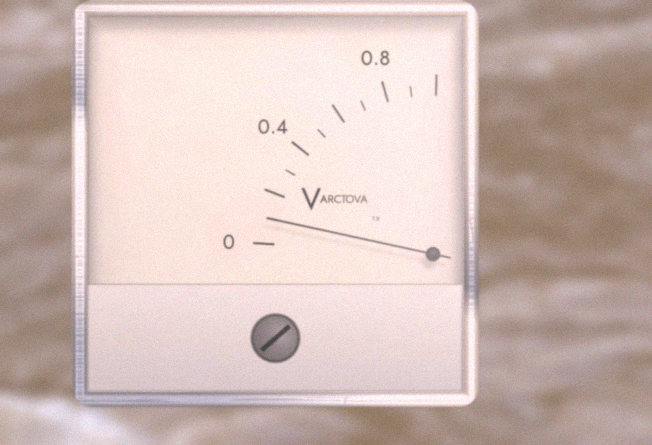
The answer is V 0.1
